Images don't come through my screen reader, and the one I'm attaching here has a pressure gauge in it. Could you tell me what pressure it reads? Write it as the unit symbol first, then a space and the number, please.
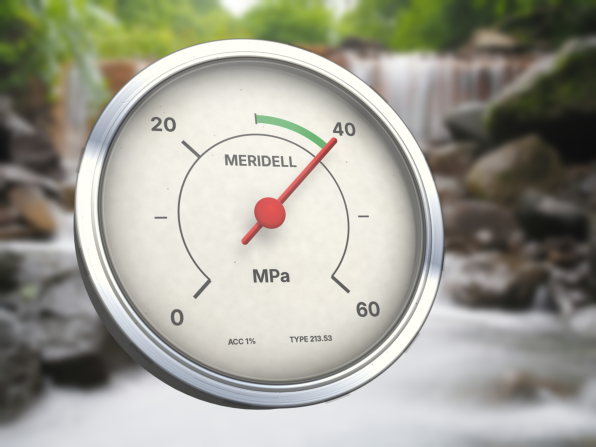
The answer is MPa 40
